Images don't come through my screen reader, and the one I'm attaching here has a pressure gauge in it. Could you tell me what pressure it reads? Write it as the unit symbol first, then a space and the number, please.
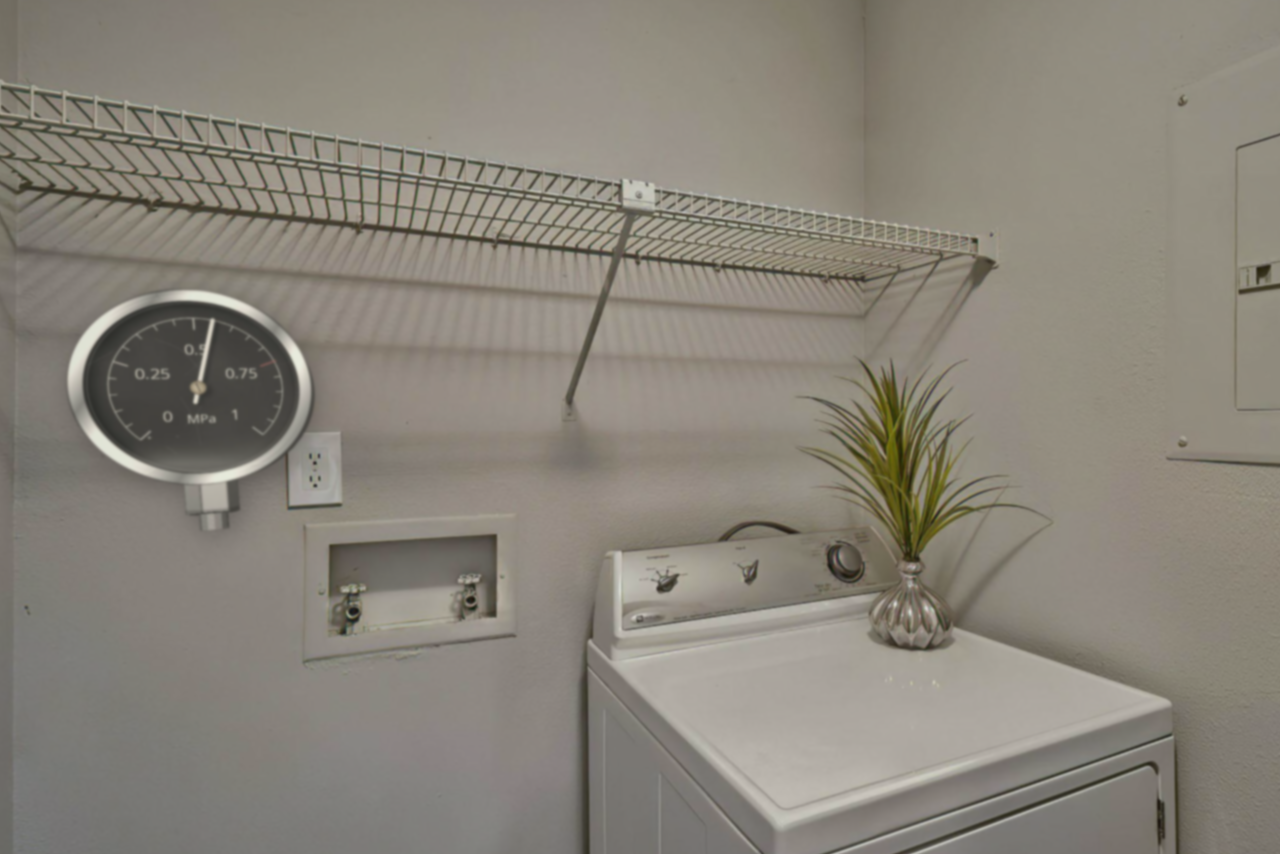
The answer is MPa 0.55
